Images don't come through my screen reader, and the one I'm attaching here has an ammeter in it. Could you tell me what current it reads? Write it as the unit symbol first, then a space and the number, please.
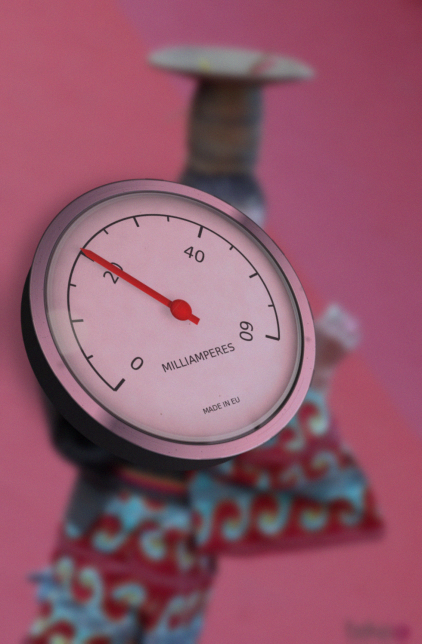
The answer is mA 20
